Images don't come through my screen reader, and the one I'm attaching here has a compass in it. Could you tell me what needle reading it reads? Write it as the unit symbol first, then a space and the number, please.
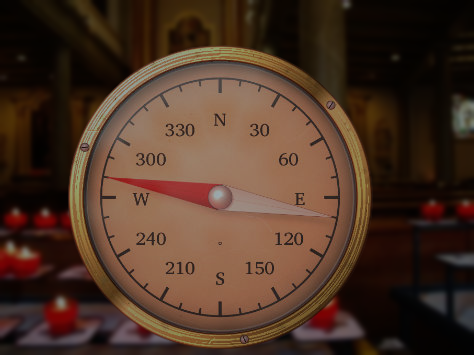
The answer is ° 280
